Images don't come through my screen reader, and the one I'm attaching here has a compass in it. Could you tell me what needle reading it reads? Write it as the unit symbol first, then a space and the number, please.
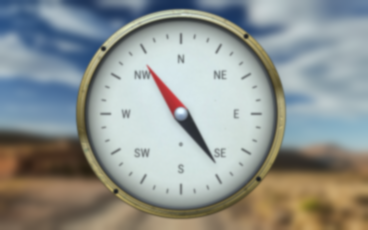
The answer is ° 325
